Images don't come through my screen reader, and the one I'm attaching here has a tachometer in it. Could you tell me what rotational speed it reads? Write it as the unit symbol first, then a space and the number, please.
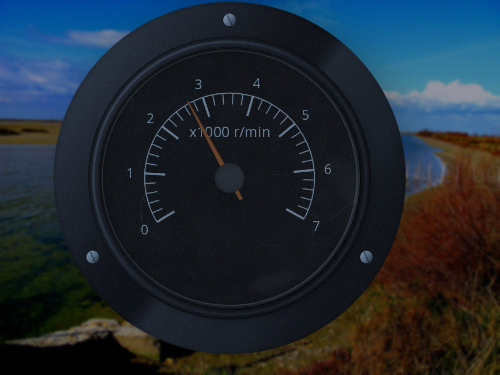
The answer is rpm 2700
